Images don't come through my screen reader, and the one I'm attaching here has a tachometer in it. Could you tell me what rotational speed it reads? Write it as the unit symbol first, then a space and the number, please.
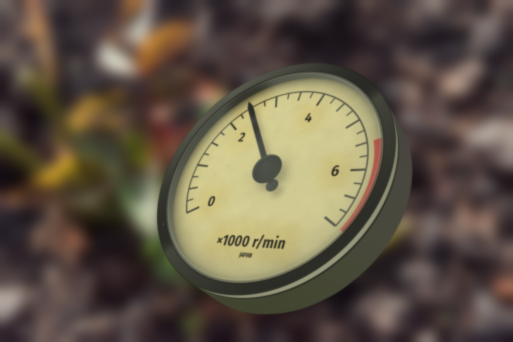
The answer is rpm 2500
